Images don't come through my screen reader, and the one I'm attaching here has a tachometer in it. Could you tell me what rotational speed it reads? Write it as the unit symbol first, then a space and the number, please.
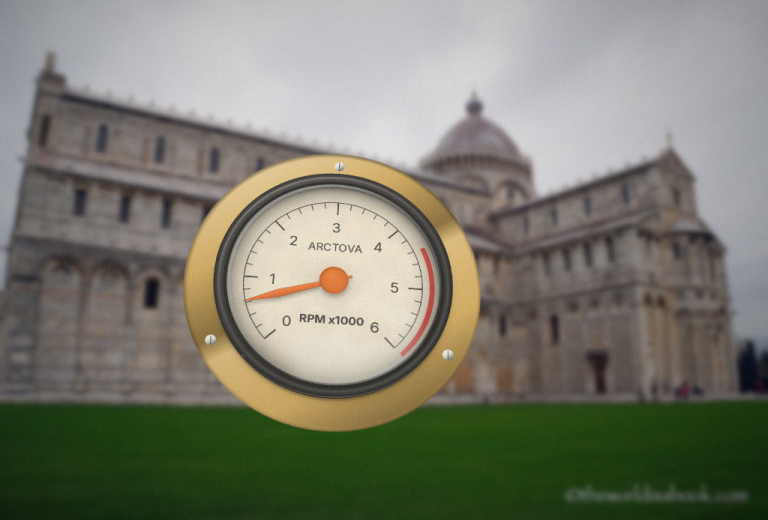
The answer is rpm 600
